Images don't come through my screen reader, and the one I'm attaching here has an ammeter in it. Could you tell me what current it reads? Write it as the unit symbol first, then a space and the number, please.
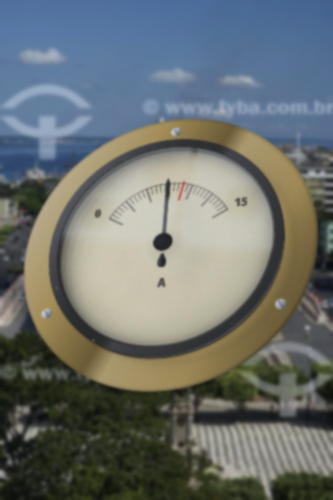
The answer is A 7.5
